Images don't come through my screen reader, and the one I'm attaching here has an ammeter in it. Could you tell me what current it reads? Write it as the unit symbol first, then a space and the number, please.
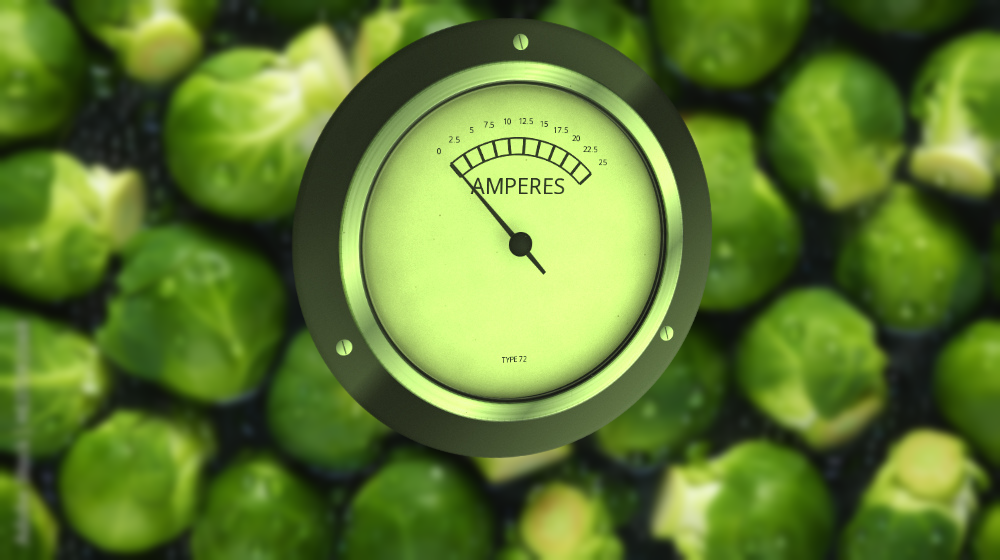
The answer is A 0
